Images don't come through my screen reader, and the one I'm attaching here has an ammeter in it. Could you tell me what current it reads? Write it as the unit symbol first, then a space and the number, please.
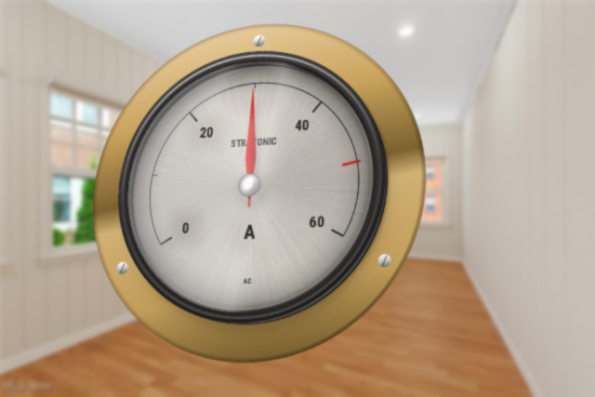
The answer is A 30
